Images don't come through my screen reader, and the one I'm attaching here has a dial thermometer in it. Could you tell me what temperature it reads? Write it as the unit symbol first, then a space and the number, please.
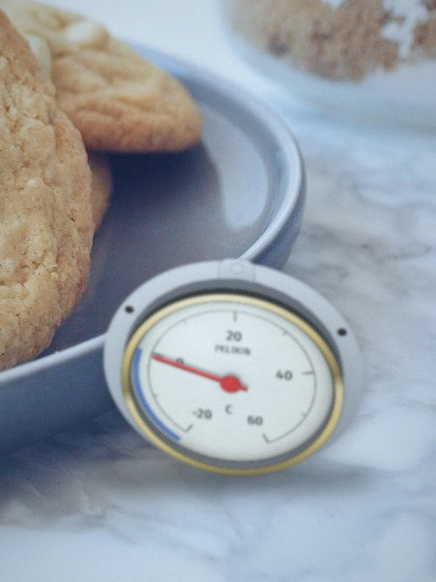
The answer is °C 0
